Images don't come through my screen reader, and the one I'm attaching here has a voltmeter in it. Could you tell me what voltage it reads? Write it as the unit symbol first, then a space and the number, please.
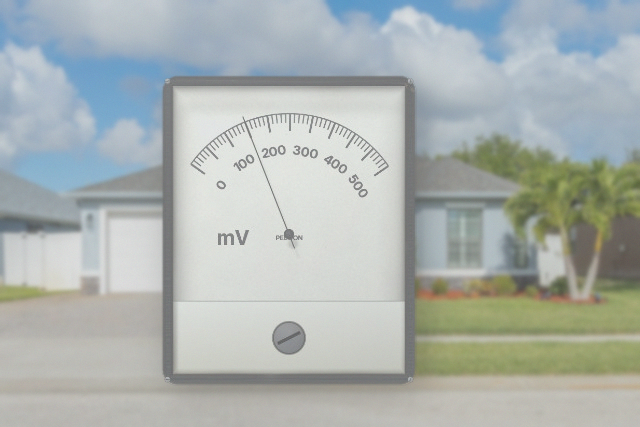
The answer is mV 150
